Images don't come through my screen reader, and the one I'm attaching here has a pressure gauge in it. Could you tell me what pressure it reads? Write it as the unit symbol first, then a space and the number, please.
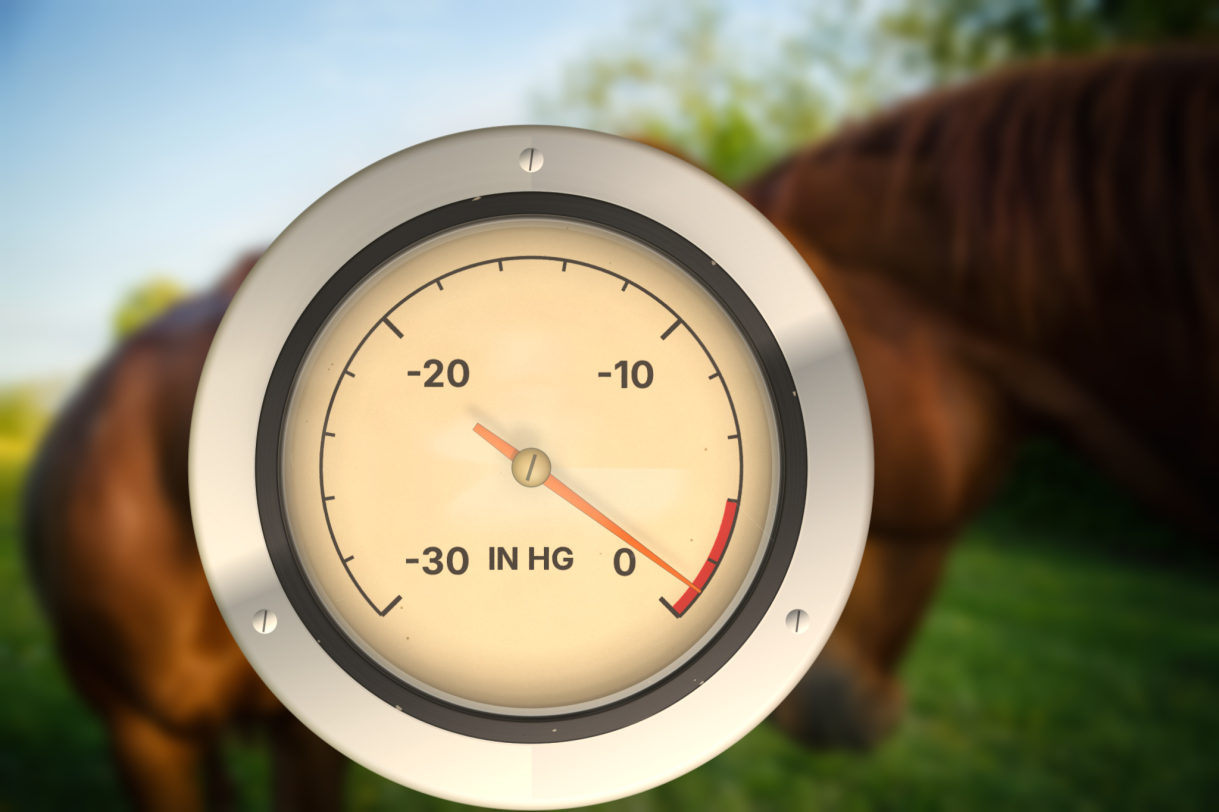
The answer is inHg -1
